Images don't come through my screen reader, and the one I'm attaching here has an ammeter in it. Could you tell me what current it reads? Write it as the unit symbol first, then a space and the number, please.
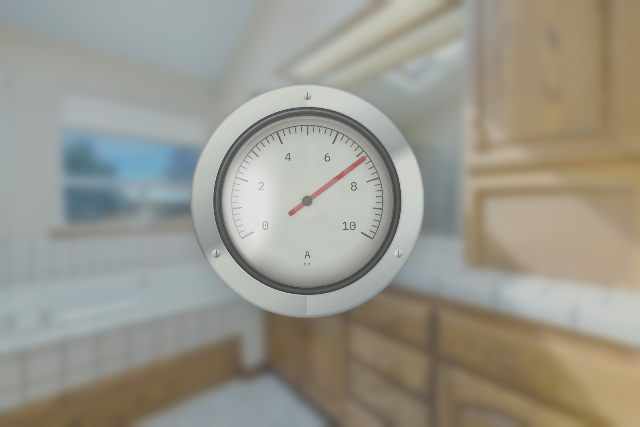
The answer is A 7.2
